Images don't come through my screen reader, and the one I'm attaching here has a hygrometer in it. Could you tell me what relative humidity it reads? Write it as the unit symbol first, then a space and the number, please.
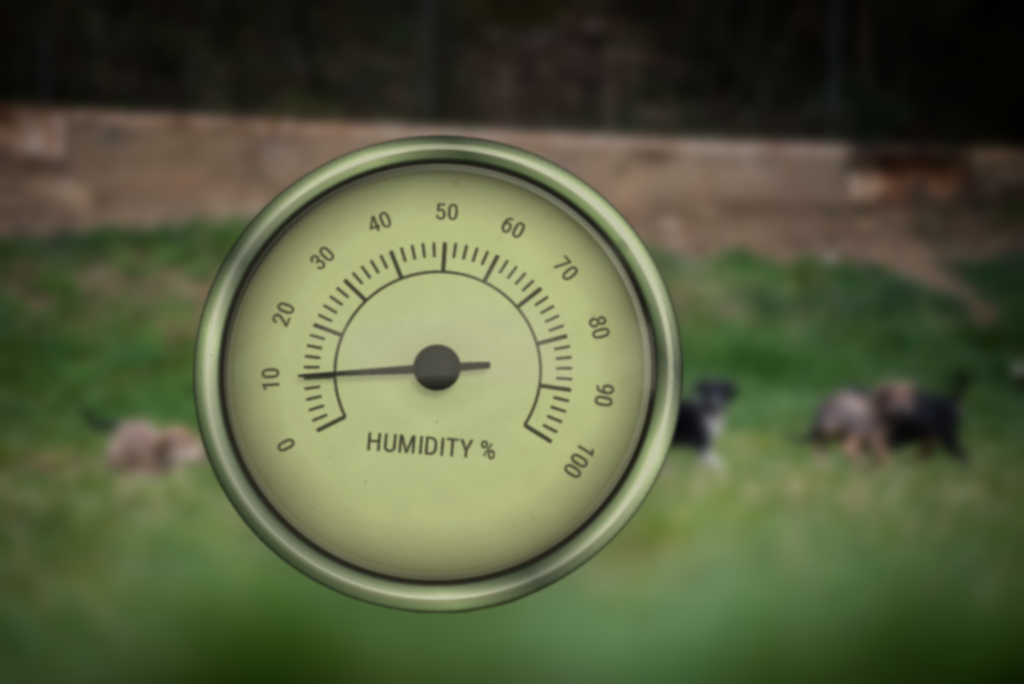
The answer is % 10
